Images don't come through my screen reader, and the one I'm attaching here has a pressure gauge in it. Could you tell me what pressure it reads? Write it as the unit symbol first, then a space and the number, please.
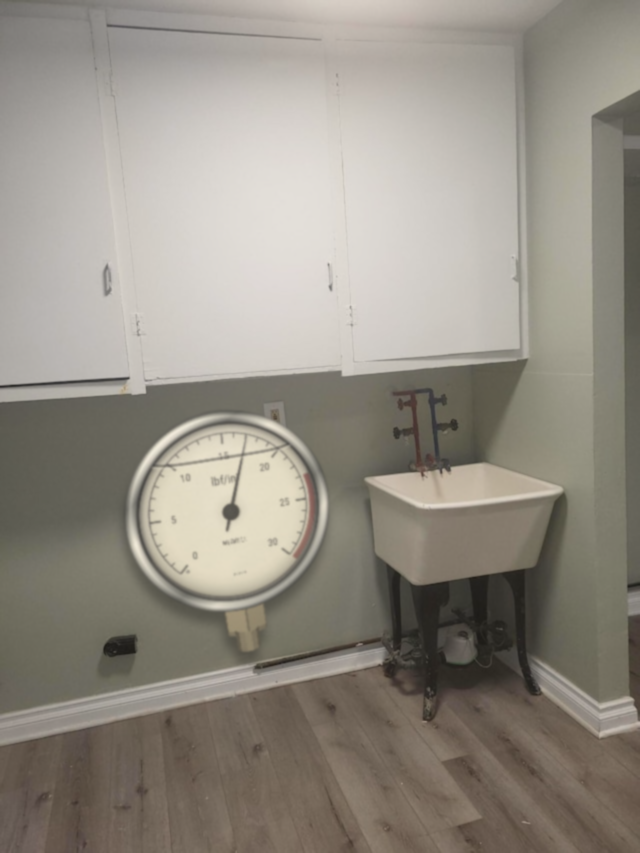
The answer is psi 17
